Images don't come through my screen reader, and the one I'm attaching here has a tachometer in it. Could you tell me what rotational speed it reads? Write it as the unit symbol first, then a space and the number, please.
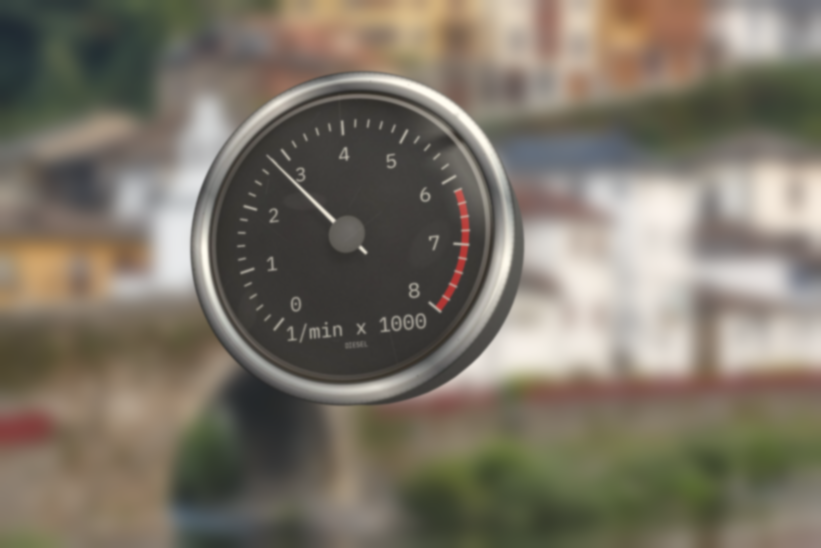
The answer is rpm 2800
